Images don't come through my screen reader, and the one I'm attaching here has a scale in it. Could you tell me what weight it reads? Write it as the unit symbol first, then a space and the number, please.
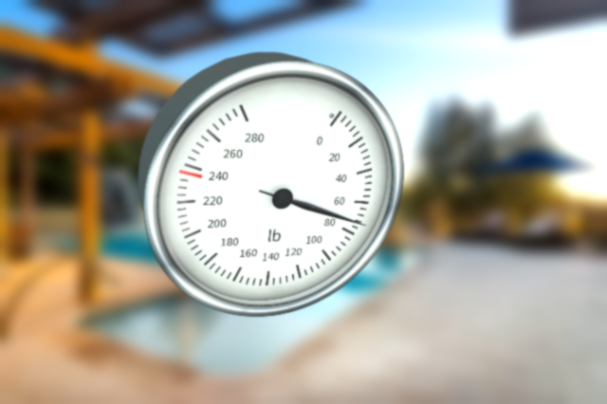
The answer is lb 72
